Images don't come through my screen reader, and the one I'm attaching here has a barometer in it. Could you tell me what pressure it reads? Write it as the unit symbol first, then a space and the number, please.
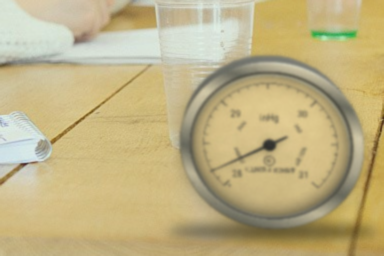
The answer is inHg 28.2
